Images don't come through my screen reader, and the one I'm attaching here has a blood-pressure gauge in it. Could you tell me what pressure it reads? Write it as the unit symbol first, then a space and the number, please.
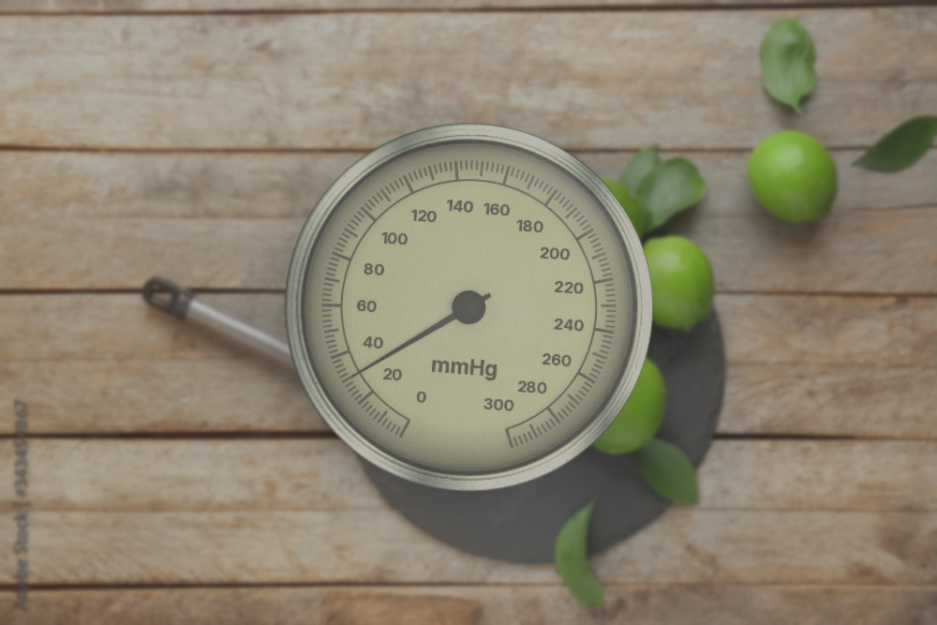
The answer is mmHg 30
